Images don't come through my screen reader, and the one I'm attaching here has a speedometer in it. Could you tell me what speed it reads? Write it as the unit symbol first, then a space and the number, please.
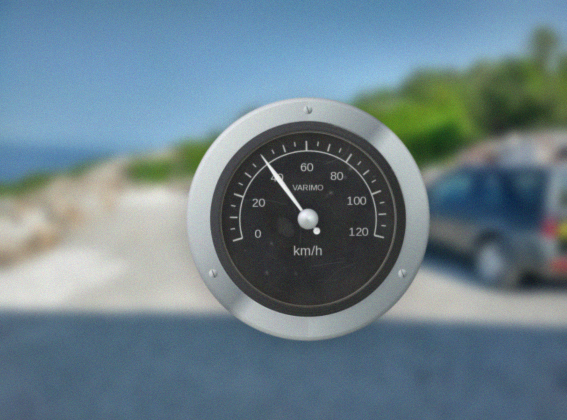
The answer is km/h 40
